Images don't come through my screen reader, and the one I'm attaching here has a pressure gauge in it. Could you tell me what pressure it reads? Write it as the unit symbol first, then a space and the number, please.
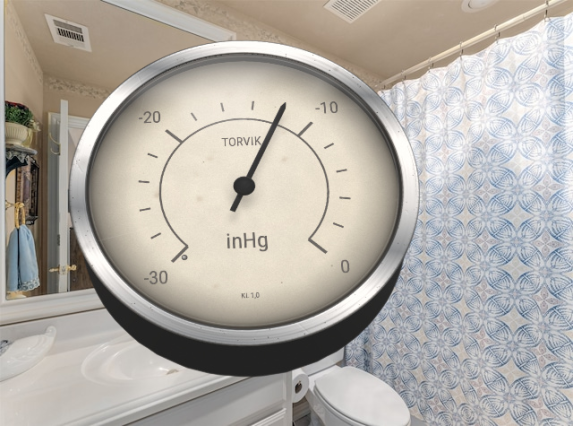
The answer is inHg -12
